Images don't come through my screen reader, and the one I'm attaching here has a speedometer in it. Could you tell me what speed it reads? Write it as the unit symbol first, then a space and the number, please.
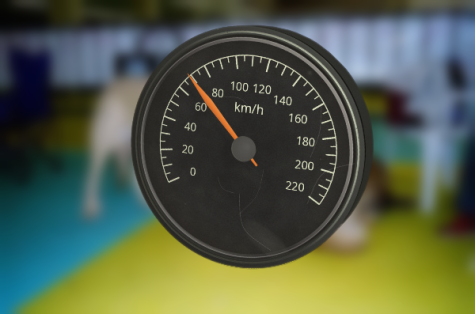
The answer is km/h 70
